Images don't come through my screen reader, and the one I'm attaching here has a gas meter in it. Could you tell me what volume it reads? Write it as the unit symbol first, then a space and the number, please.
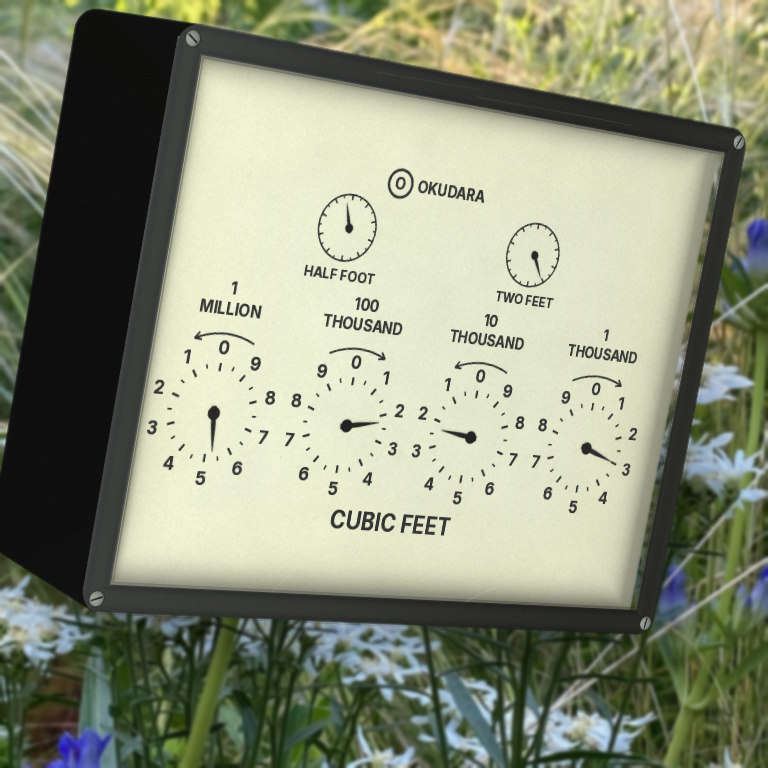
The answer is ft³ 522300
